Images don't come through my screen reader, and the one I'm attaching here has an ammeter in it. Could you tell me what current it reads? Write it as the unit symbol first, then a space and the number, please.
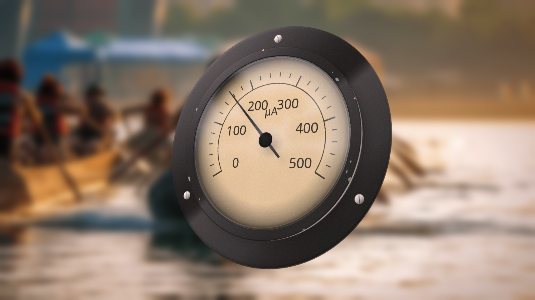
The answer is µA 160
